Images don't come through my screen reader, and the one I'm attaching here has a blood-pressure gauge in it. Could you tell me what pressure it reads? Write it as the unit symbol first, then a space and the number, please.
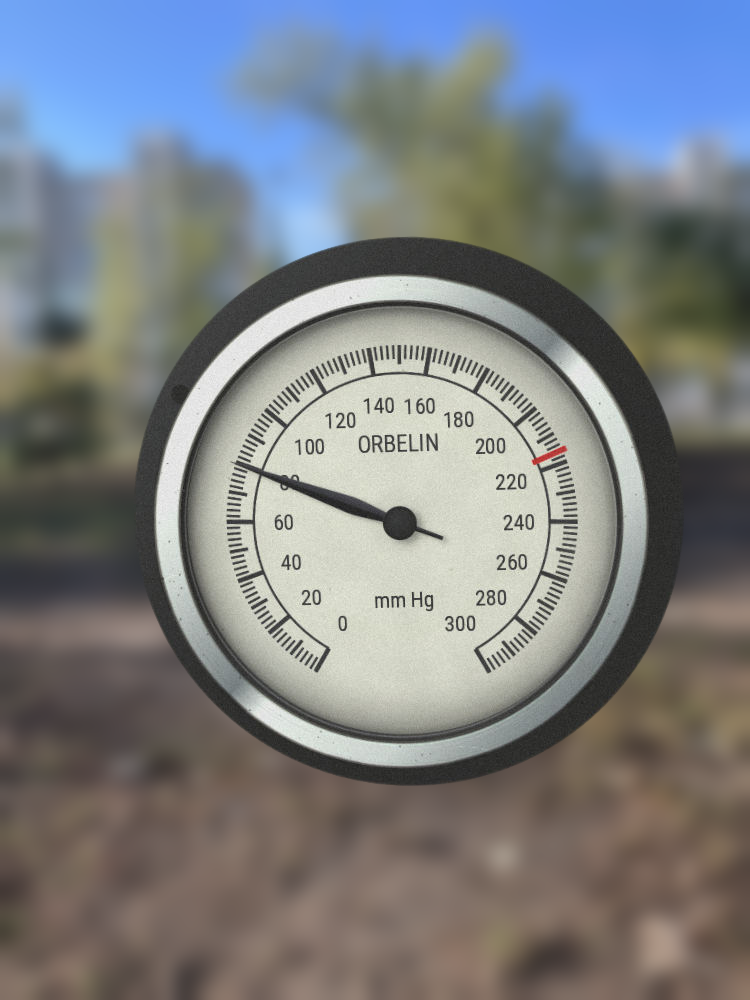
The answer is mmHg 80
